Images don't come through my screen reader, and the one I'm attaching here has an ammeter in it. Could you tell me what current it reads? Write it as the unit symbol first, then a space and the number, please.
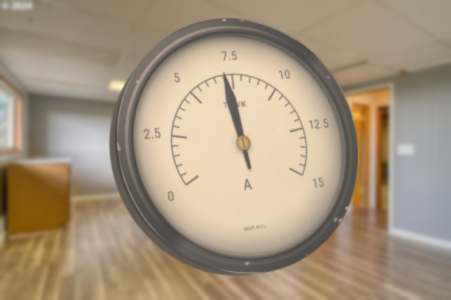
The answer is A 7
